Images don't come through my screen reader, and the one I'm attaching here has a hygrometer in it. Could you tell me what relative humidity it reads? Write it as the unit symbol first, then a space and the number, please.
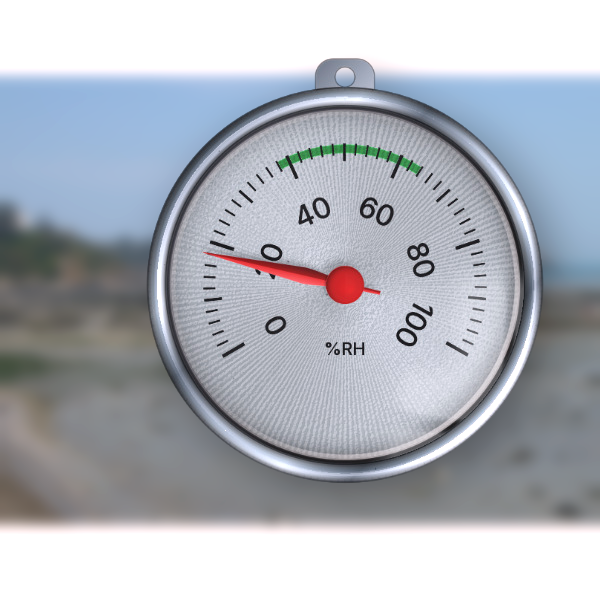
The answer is % 18
